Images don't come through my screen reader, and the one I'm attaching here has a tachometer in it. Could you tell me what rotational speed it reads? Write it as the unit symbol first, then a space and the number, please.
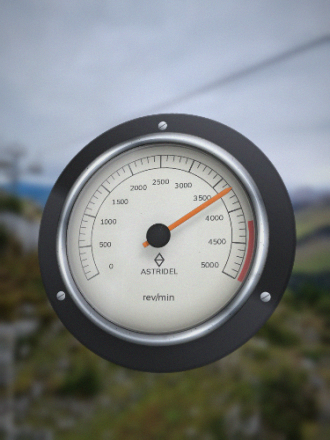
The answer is rpm 3700
